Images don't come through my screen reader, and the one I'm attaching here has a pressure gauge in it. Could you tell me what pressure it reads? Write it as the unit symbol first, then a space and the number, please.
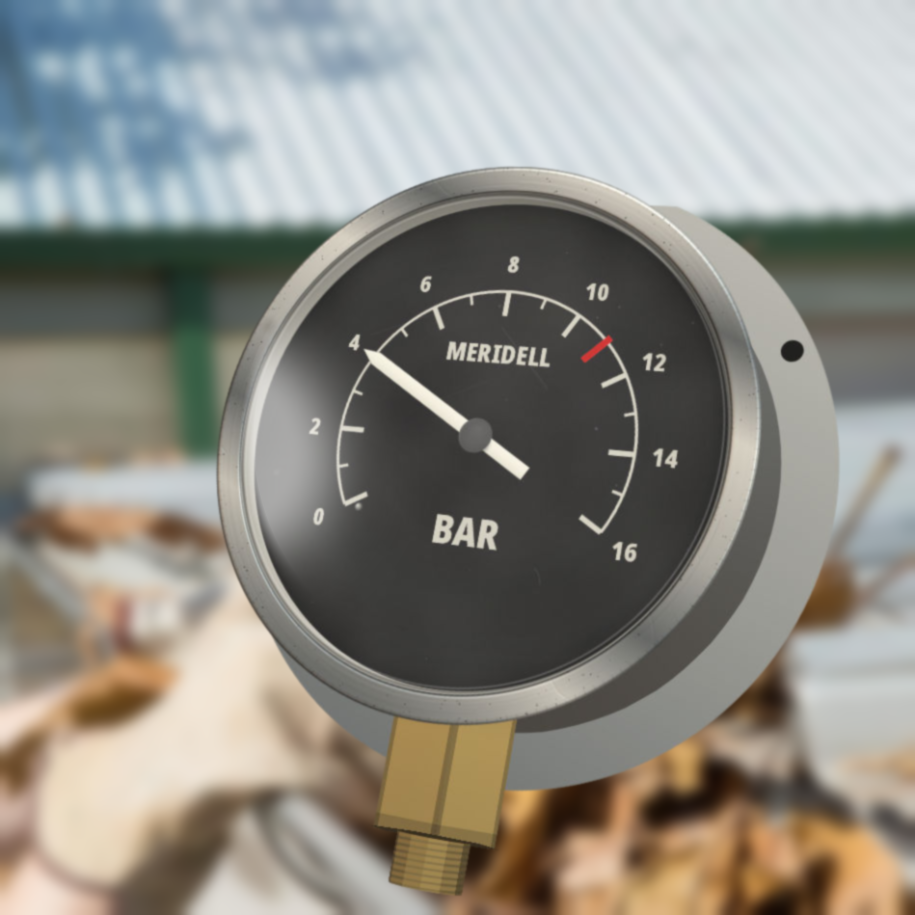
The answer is bar 4
